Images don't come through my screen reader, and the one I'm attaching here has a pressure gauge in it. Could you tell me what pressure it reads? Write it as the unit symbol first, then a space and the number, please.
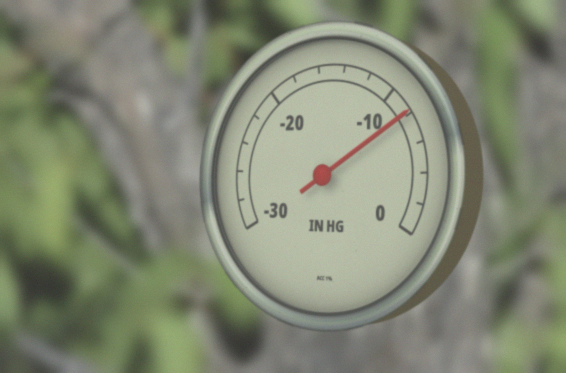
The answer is inHg -8
